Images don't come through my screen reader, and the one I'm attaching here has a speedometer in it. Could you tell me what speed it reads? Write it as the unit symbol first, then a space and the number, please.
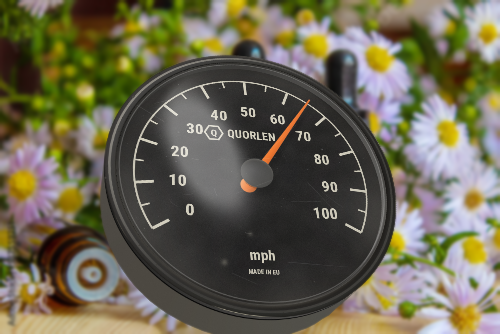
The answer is mph 65
